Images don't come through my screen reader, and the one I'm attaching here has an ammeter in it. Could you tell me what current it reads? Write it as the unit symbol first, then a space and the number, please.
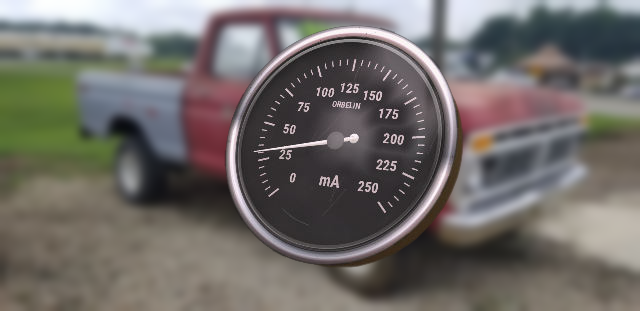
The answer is mA 30
